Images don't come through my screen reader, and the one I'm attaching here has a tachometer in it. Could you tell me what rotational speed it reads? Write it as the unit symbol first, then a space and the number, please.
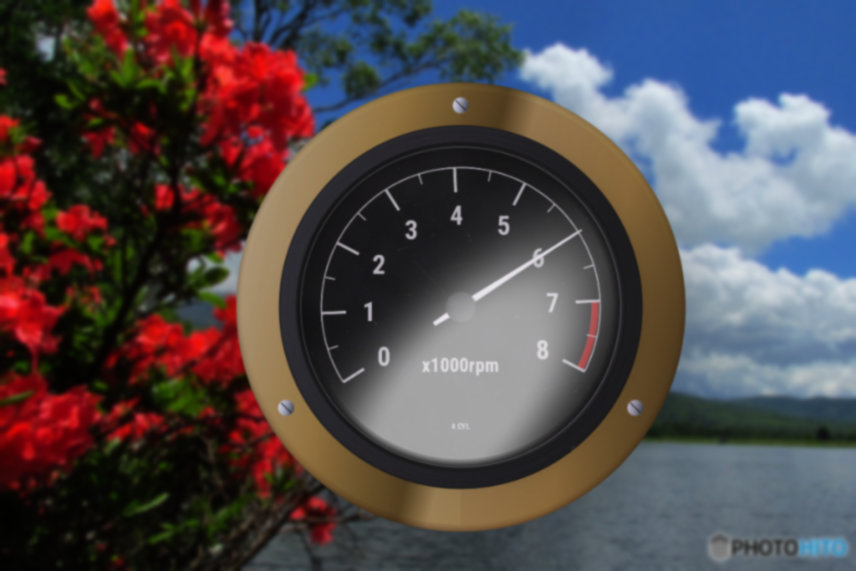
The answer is rpm 6000
